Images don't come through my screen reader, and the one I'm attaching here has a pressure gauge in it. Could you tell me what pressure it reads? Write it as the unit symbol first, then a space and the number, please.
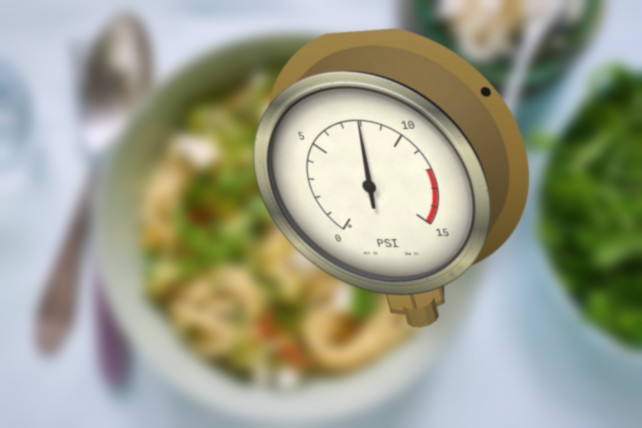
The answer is psi 8
